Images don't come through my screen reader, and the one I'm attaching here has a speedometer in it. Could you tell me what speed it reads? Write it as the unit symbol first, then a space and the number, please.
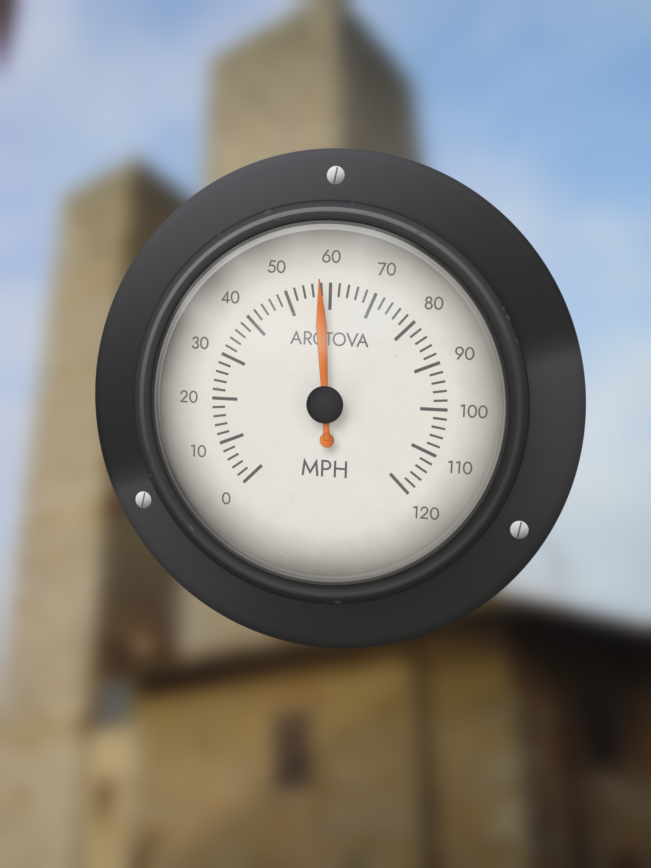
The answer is mph 58
